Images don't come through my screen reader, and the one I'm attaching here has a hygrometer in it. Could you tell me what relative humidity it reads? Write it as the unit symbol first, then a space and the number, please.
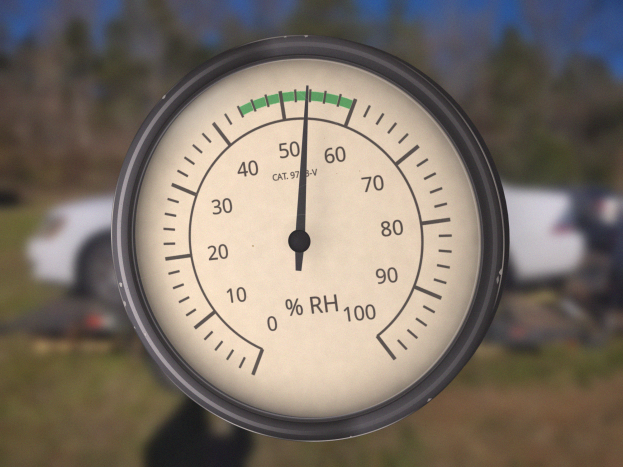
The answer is % 54
